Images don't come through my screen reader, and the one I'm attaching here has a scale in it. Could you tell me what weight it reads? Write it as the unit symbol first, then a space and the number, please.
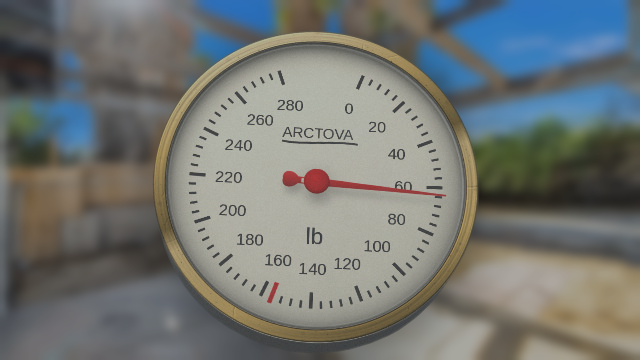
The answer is lb 64
